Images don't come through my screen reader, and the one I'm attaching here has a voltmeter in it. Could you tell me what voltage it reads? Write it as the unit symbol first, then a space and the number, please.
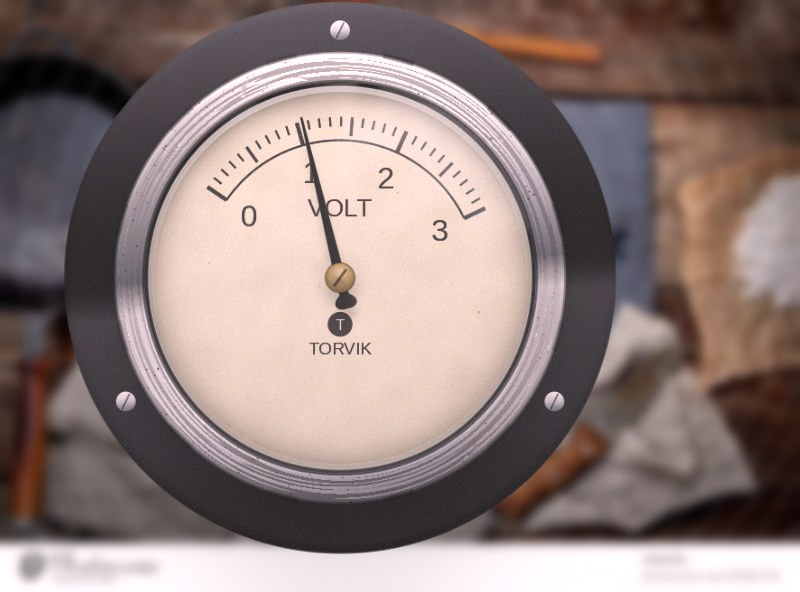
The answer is V 1.05
